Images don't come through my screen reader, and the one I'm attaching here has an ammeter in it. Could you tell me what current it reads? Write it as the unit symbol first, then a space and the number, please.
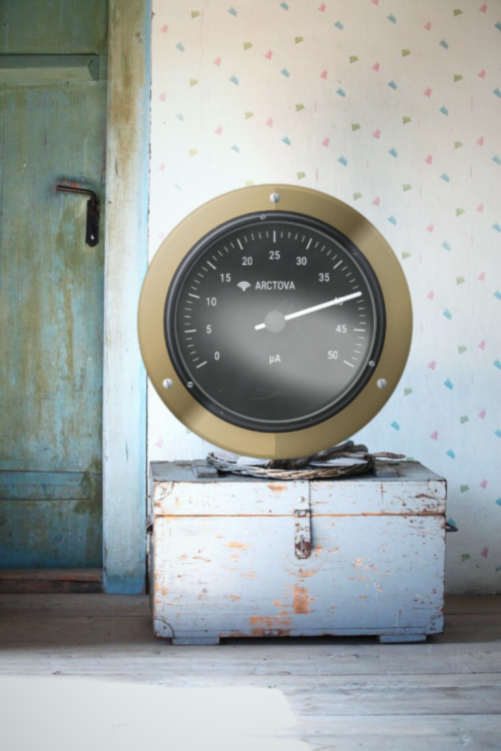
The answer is µA 40
